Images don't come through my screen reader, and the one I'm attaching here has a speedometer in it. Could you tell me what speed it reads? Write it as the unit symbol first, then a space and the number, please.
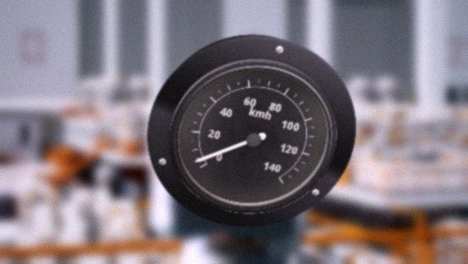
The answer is km/h 5
